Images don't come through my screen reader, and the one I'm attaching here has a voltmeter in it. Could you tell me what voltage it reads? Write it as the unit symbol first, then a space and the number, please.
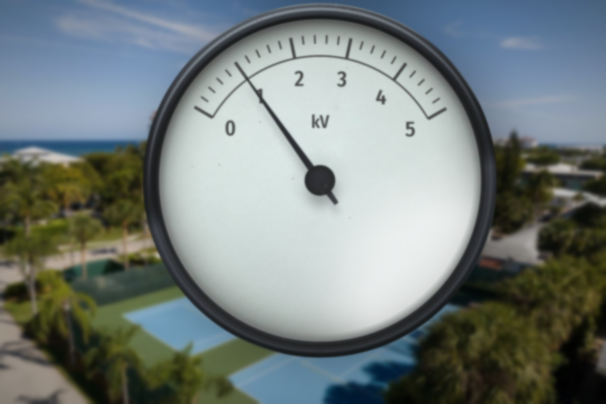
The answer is kV 1
